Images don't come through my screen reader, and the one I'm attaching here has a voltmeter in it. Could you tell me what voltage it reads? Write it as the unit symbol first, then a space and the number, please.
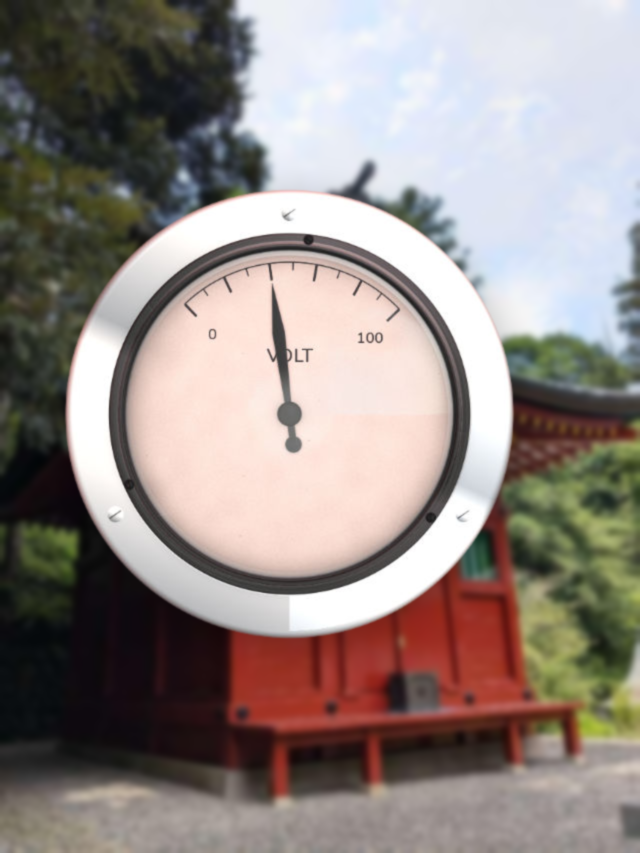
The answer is V 40
